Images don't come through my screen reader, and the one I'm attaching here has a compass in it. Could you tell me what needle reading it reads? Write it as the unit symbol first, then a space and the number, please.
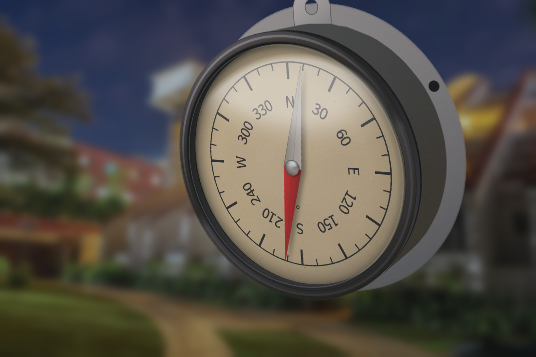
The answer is ° 190
